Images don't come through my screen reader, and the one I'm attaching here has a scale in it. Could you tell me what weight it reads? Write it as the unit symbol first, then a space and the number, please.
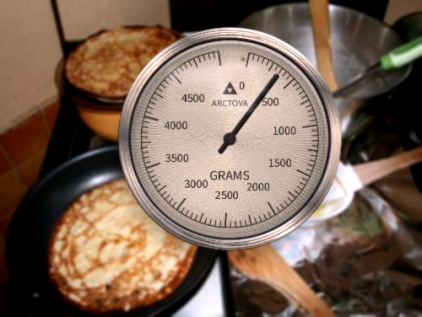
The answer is g 350
